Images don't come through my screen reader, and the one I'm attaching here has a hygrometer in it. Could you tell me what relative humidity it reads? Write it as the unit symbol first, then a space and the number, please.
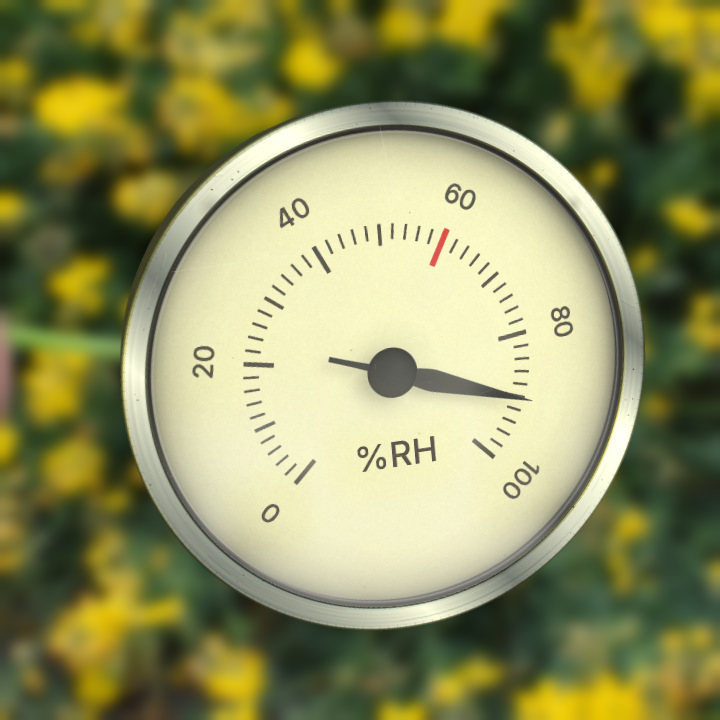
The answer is % 90
